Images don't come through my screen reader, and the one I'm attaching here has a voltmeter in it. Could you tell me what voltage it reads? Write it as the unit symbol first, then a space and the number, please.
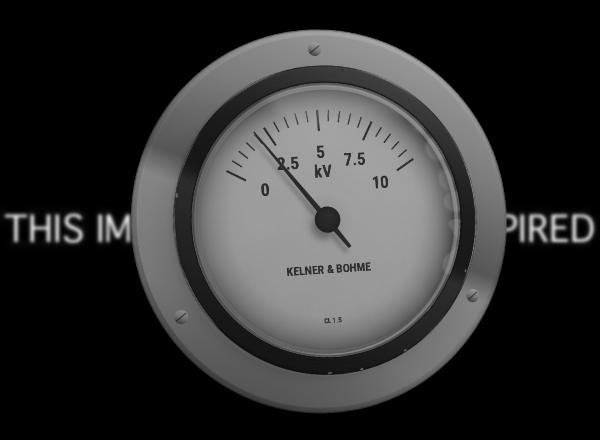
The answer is kV 2
